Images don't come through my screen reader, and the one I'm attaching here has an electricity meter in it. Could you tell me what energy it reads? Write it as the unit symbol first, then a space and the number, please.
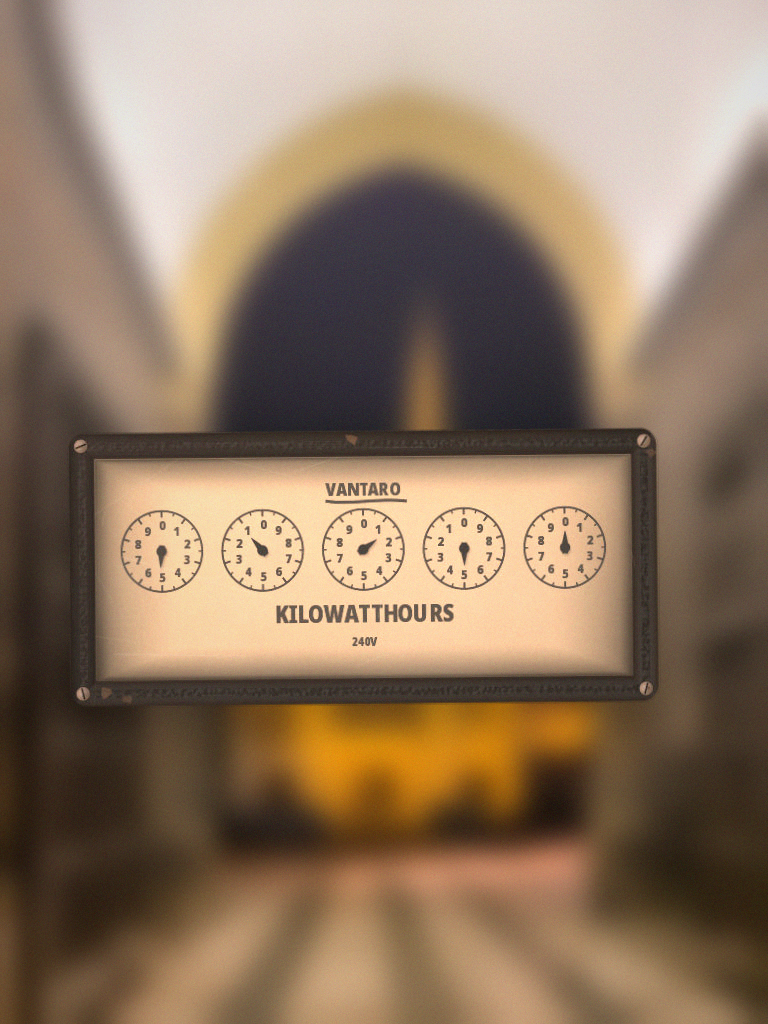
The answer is kWh 51150
